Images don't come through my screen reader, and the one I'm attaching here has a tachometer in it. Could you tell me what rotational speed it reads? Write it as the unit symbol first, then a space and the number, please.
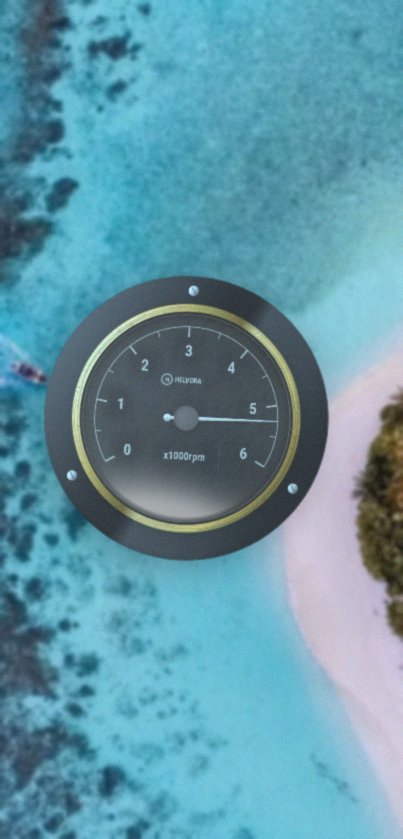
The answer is rpm 5250
